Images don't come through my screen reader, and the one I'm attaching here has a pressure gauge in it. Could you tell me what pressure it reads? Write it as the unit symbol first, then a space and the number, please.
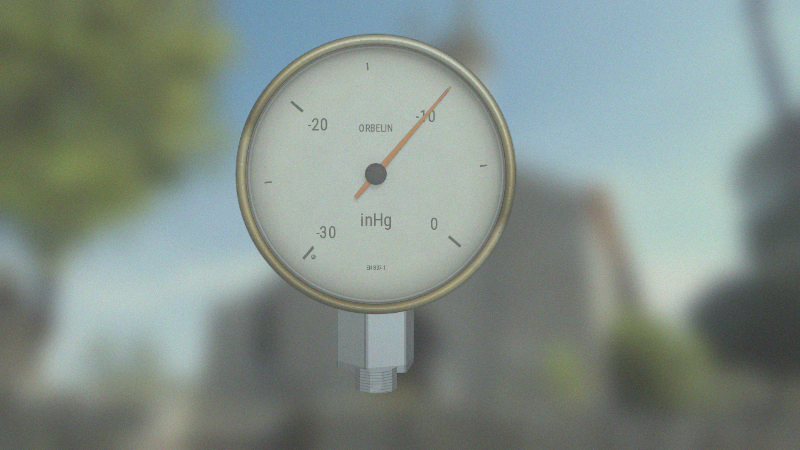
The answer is inHg -10
